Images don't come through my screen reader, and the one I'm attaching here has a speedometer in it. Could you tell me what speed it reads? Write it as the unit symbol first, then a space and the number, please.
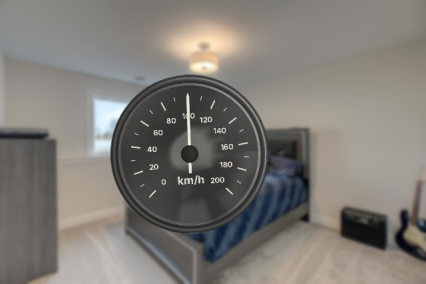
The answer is km/h 100
